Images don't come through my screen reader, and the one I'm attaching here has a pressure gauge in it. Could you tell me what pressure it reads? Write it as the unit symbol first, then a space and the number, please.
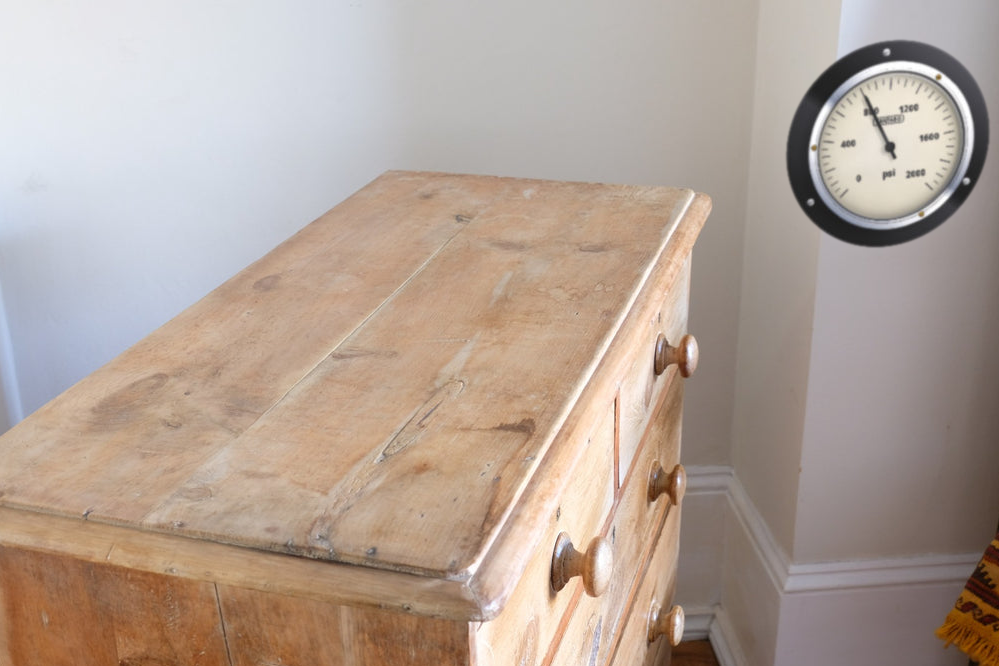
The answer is psi 800
